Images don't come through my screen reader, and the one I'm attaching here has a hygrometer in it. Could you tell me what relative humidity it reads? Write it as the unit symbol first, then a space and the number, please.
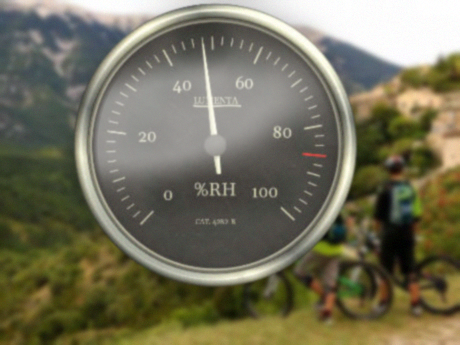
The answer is % 48
